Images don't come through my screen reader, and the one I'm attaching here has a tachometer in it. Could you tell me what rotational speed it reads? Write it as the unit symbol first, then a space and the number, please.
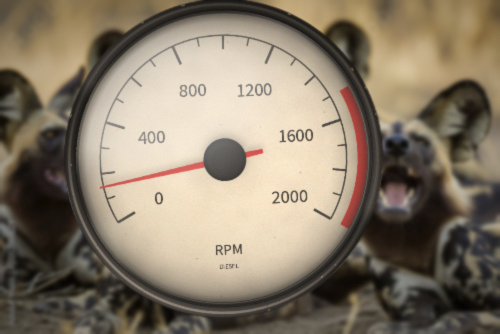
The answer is rpm 150
